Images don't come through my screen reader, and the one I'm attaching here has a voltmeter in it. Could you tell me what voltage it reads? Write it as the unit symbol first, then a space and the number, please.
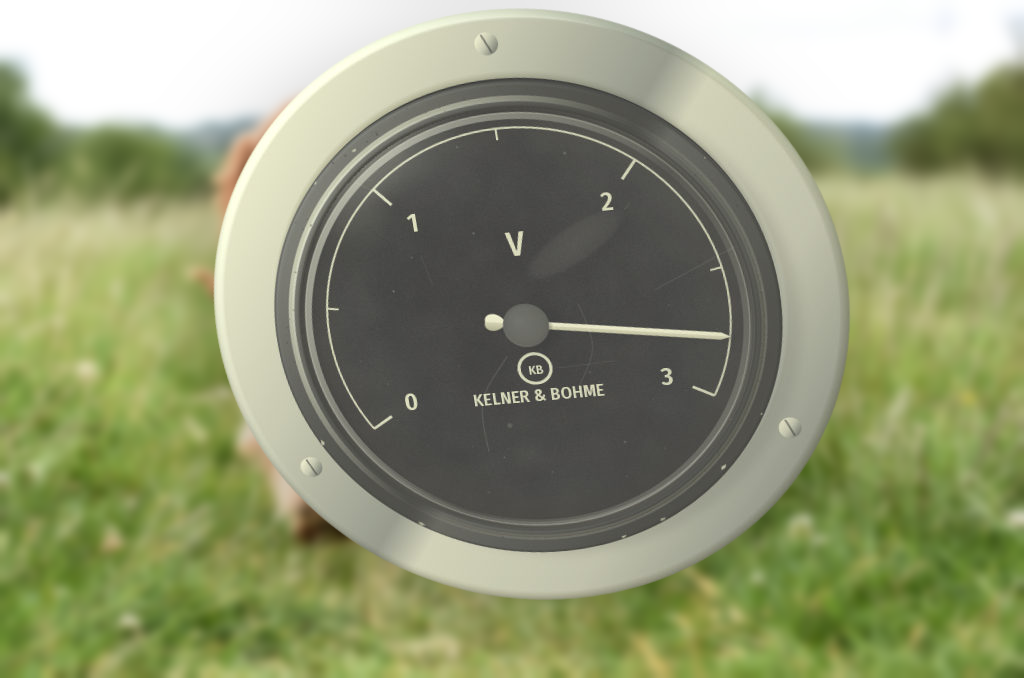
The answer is V 2.75
